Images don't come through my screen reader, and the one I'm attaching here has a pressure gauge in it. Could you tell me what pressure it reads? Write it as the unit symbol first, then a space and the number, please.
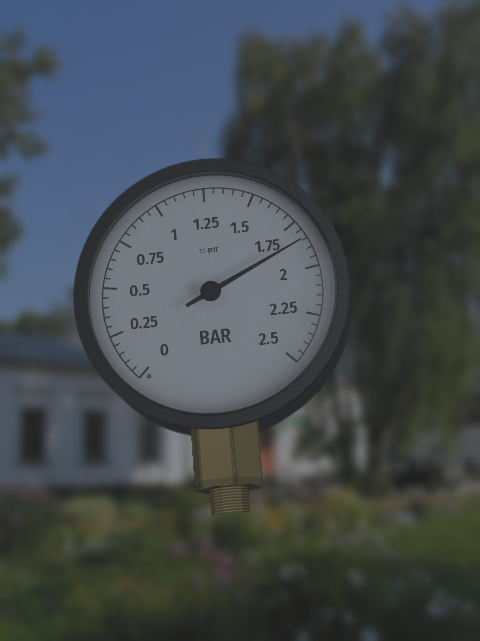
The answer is bar 1.85
